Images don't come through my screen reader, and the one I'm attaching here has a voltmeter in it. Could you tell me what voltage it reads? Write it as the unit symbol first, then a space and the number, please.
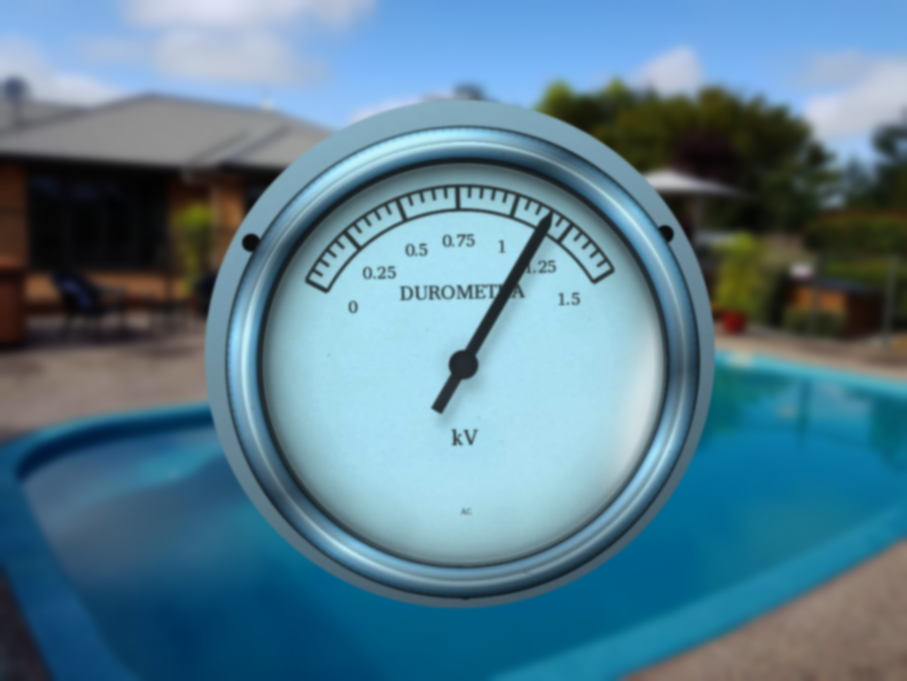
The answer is kV 1.15
